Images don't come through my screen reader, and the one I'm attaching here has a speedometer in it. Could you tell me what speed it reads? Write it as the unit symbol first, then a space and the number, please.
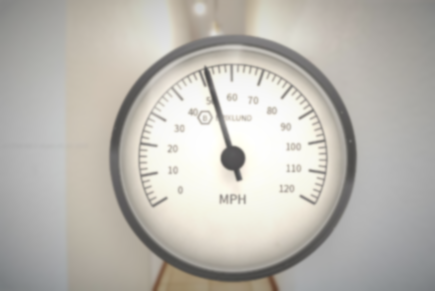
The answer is mph 52
